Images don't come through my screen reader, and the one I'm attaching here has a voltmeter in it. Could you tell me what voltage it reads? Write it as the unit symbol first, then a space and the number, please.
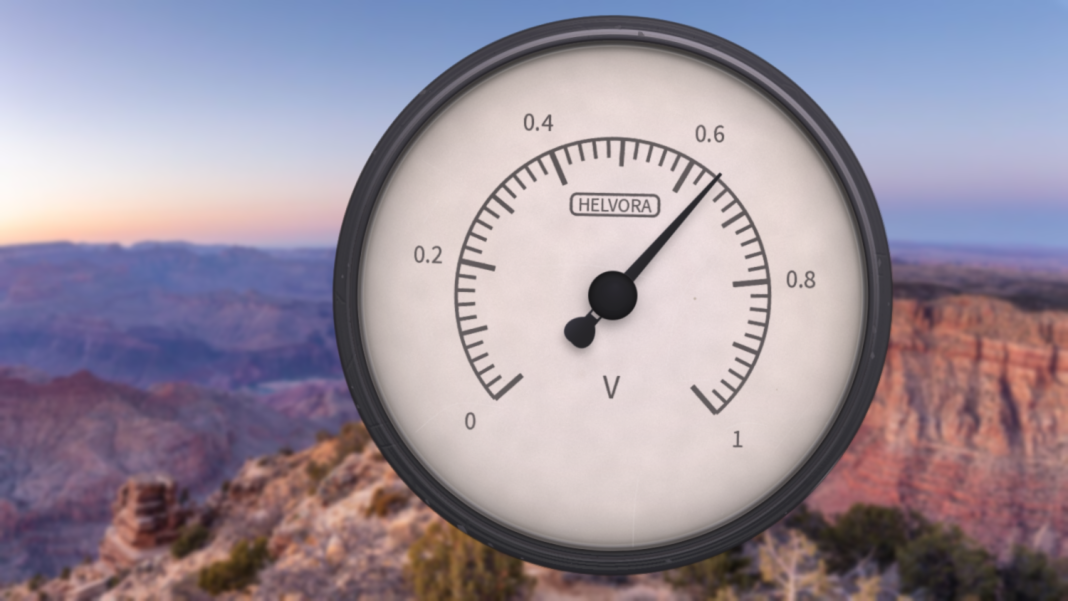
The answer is V 0.64
